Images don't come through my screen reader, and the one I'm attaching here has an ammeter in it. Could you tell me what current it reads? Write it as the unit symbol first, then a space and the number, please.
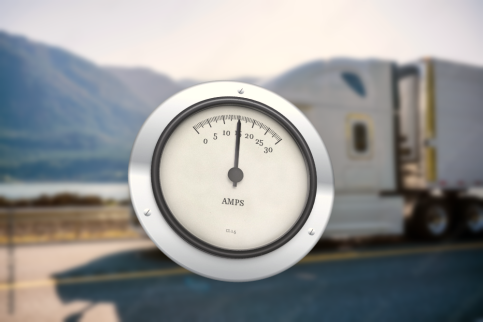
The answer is A 15
